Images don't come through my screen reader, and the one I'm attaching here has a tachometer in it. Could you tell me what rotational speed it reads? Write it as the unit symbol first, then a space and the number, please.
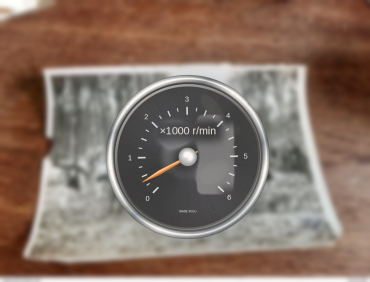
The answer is rpm 375
